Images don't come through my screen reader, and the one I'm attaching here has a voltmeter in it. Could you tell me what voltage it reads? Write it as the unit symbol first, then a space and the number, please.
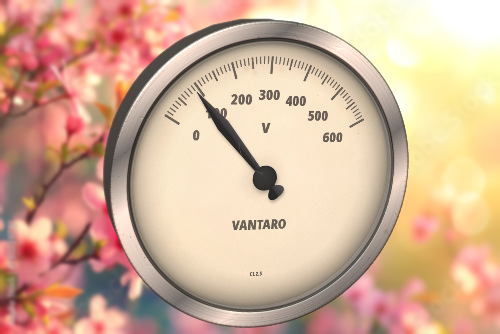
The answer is V 90
